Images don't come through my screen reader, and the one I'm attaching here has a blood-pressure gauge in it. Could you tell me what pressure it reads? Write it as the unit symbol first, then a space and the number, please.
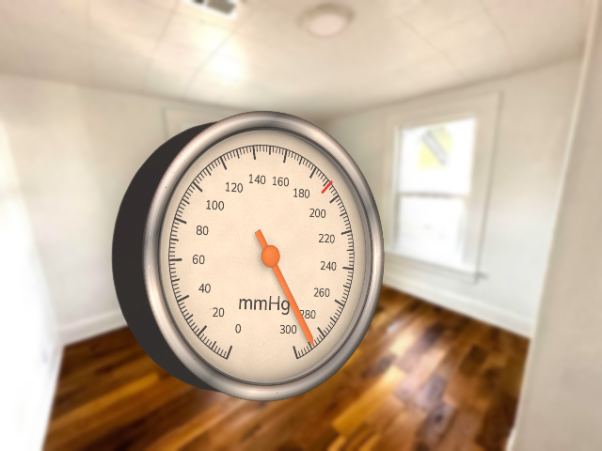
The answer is mmHg 290
